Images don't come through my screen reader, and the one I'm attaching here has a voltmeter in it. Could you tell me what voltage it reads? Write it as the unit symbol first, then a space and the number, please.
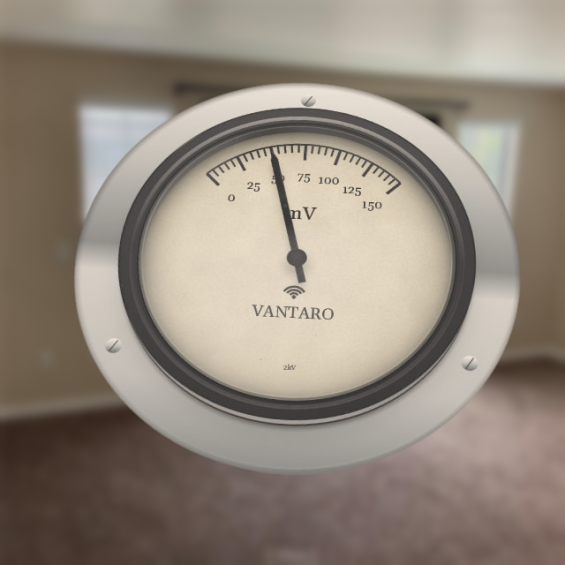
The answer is mV 50
